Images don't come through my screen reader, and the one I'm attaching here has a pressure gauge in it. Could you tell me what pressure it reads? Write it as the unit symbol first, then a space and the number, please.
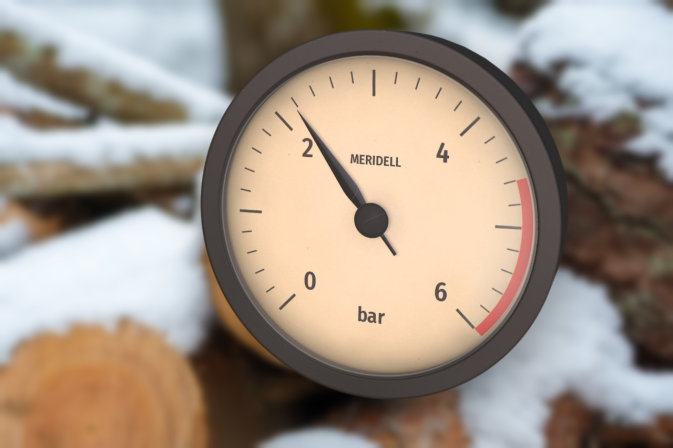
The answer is bar 2.2
